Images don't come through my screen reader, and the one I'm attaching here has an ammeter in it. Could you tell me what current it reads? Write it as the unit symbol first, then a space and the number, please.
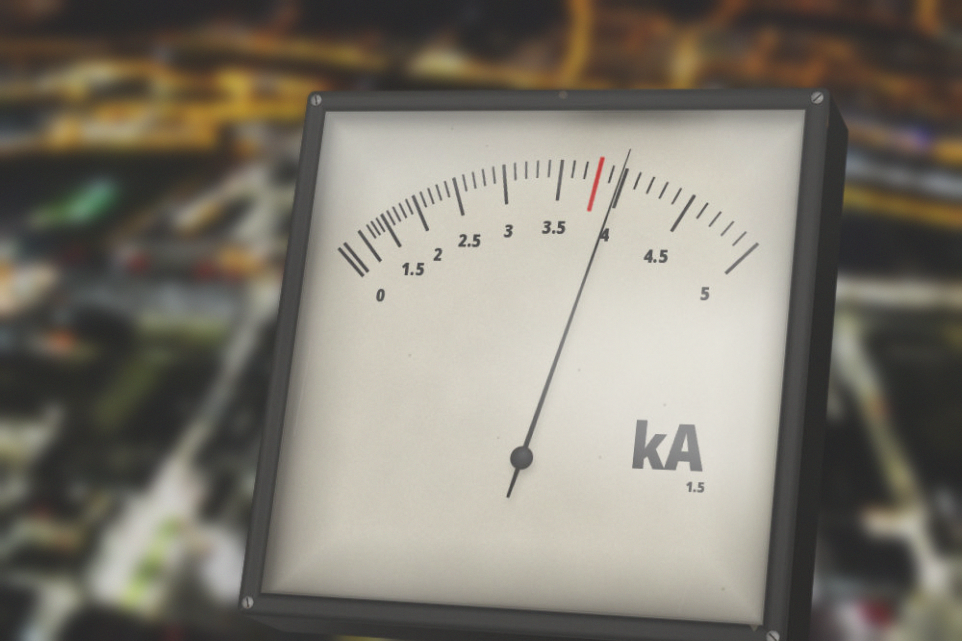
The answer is kA 4
